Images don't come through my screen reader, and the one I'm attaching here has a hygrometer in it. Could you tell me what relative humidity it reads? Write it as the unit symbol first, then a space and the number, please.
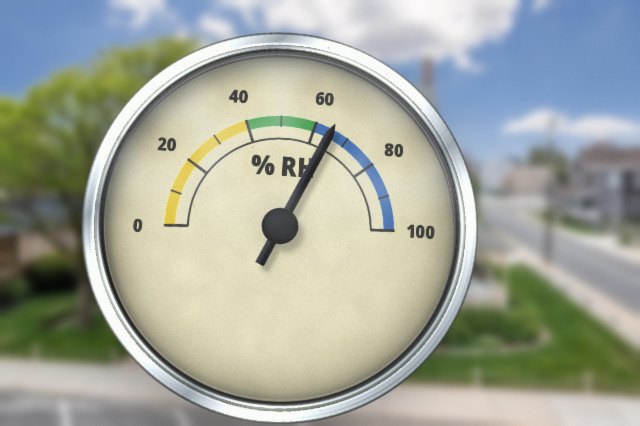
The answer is % 65
